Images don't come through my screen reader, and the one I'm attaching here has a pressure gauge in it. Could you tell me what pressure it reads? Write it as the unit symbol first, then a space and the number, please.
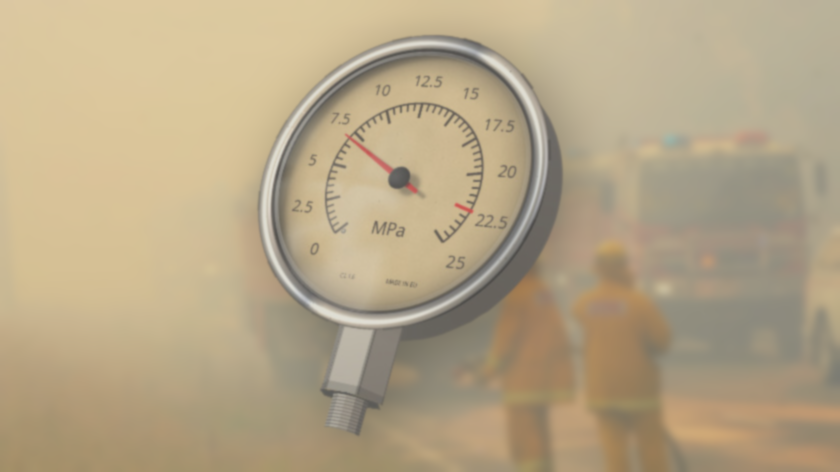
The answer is MPa 7
